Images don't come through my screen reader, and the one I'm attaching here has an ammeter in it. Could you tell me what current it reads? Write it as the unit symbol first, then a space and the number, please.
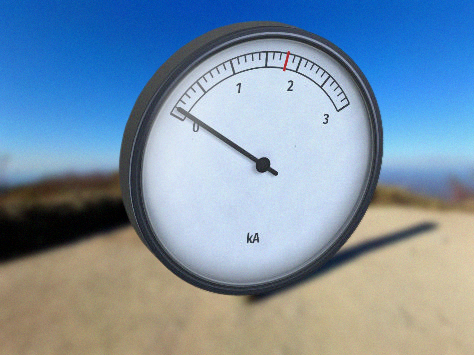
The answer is kA 0.1
